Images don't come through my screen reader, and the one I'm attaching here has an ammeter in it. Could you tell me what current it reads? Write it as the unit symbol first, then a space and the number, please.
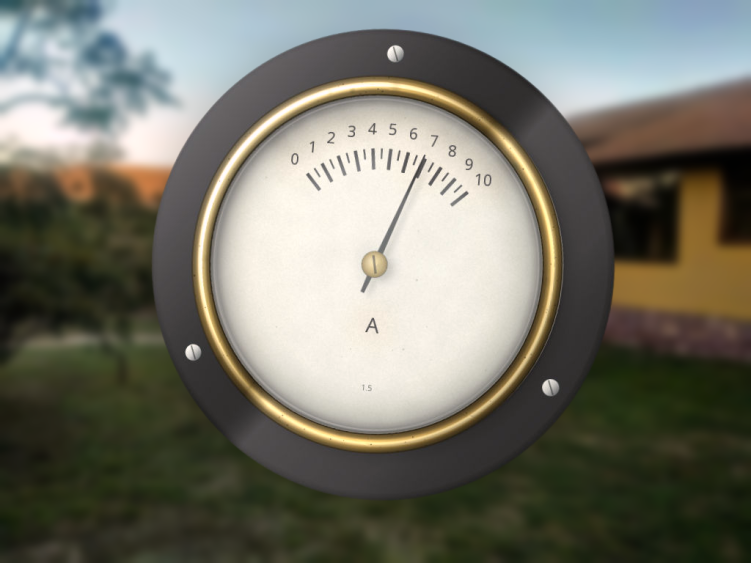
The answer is A 7
